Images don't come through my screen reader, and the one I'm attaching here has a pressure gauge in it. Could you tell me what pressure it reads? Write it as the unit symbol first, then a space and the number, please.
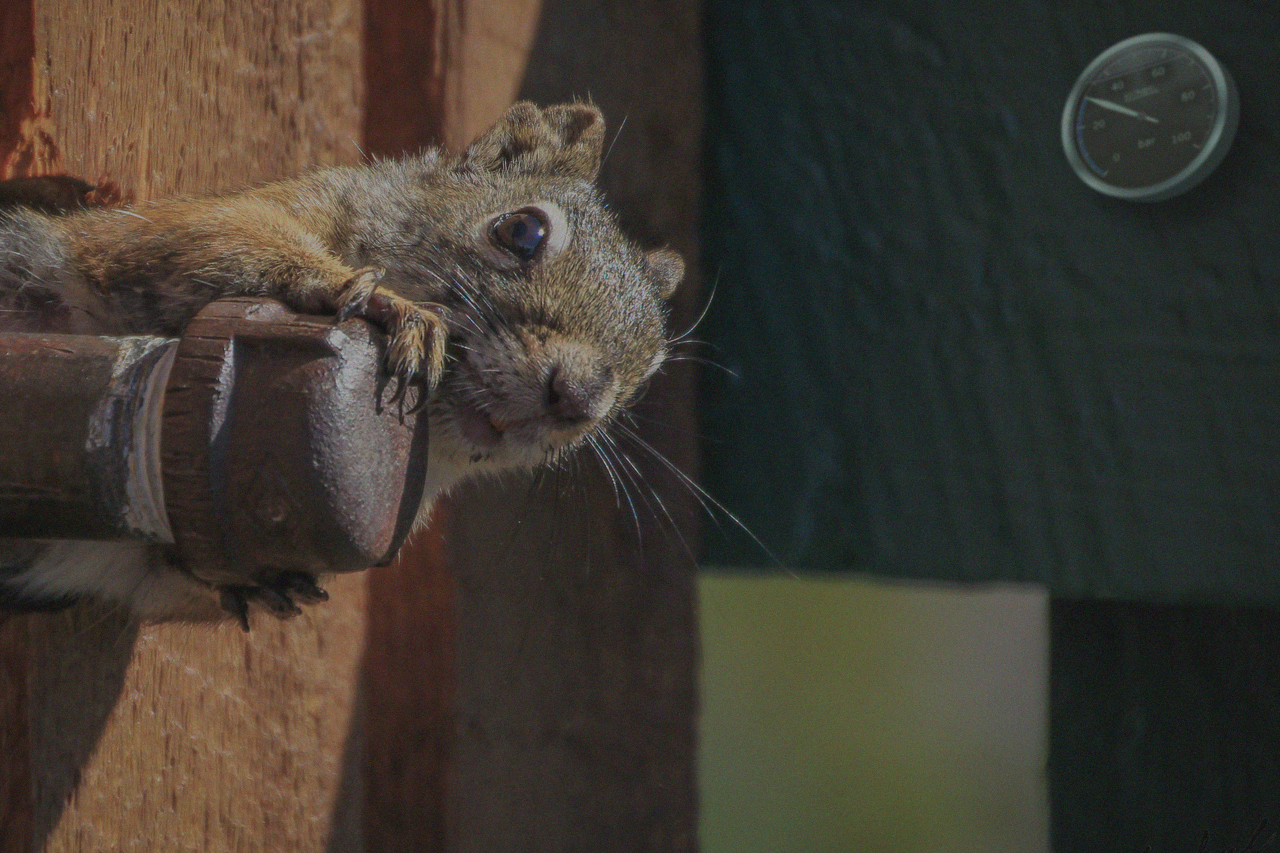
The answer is bar 30
